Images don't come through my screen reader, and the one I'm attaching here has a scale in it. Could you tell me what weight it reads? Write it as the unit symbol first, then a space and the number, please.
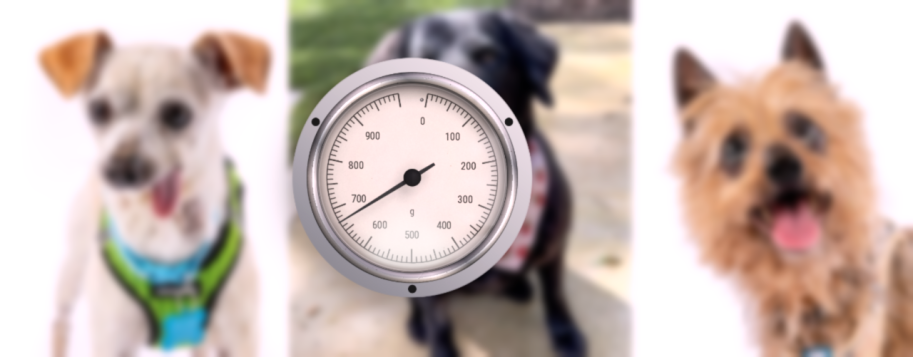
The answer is g 670
